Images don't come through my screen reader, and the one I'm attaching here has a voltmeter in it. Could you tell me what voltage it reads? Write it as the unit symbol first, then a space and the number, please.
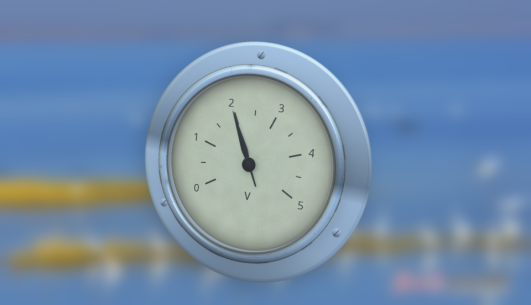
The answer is V 2
